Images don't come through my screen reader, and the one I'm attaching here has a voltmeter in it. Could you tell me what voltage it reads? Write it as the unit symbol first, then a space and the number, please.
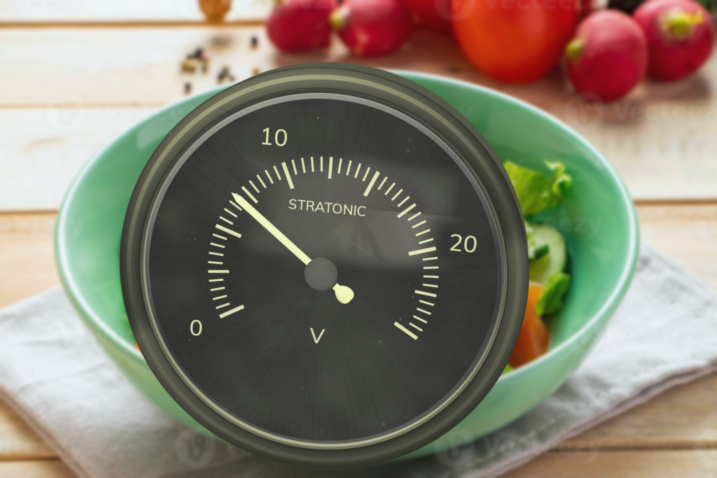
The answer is V 7
